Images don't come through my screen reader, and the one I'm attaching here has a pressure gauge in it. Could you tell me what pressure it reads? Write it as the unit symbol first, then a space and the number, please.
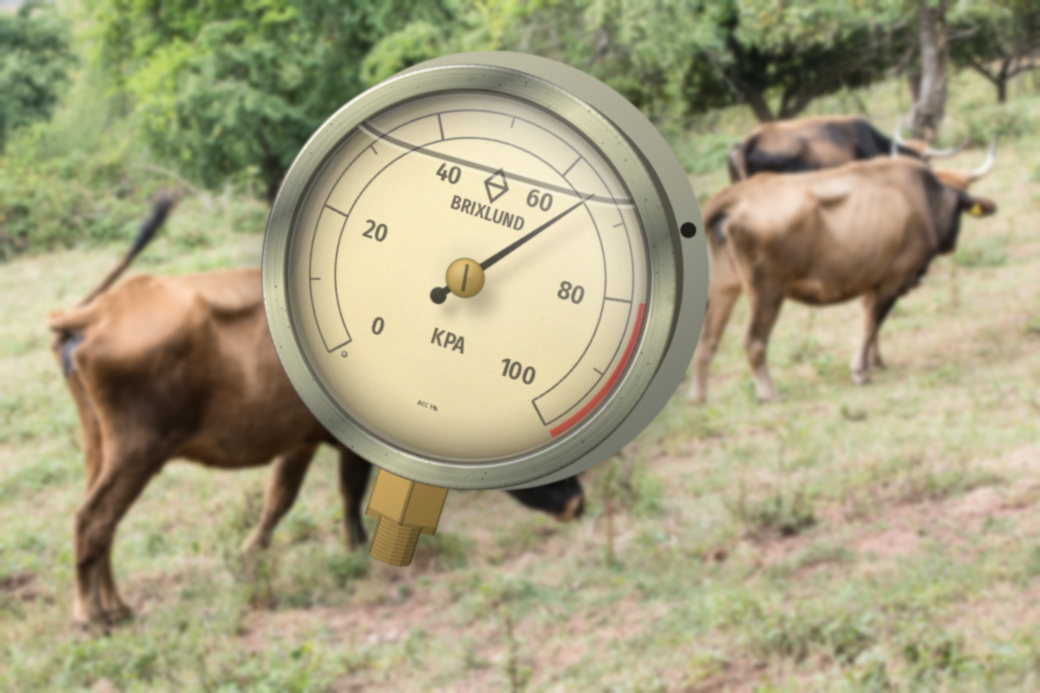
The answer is kPa 65
